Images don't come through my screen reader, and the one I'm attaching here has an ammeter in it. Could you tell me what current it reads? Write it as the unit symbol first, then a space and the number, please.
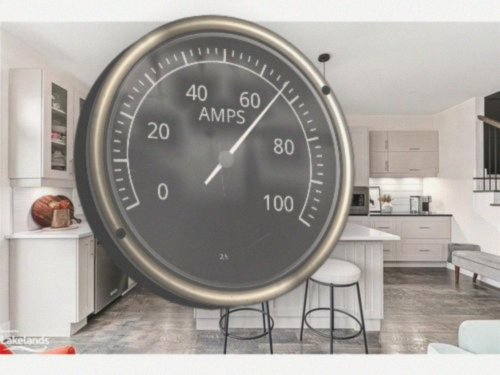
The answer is A 66
